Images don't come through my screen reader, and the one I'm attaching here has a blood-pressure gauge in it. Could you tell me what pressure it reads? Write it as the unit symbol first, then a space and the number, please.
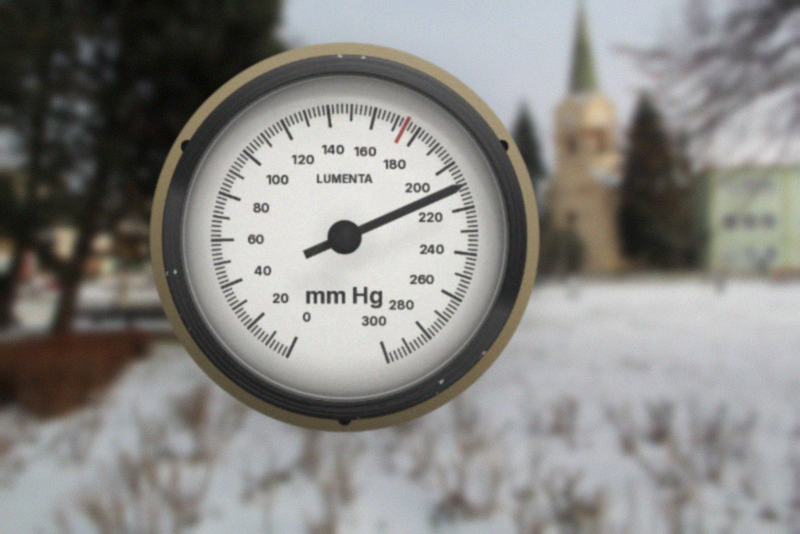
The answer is mmHg 210
